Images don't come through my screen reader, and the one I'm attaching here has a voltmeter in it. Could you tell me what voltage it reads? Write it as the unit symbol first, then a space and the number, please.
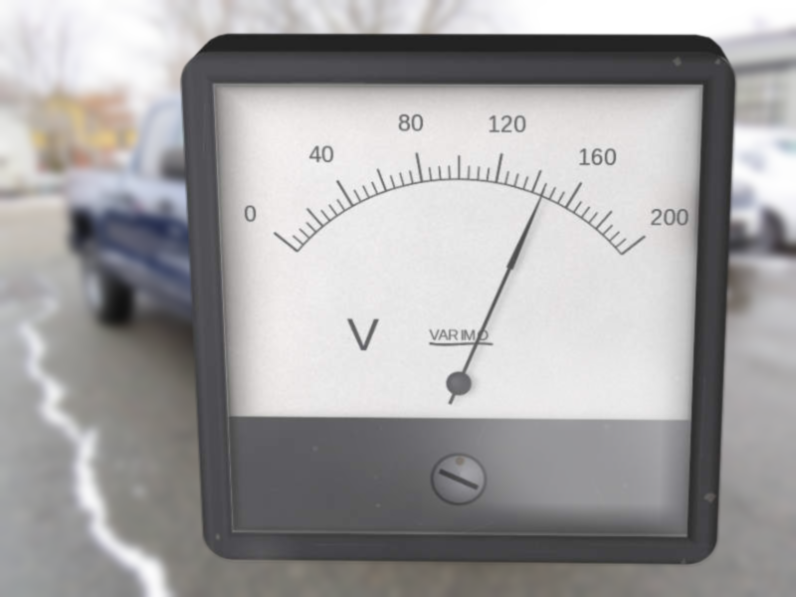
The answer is V 145
